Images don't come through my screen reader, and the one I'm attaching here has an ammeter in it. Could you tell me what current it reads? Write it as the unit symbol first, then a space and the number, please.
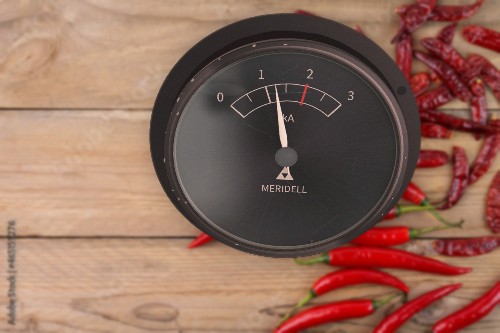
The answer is kA 1.25
